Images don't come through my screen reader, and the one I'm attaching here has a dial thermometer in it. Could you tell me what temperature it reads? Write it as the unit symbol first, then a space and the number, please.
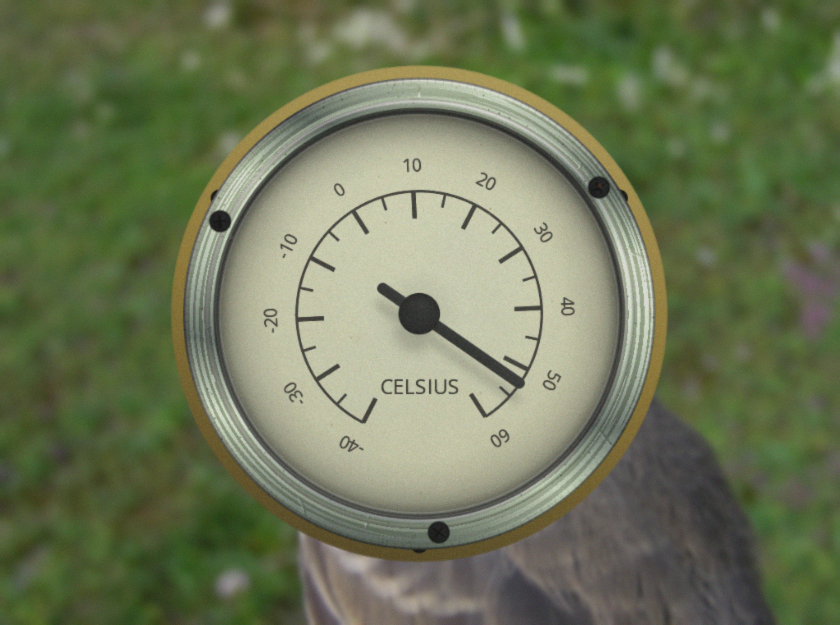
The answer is °C 52.5
